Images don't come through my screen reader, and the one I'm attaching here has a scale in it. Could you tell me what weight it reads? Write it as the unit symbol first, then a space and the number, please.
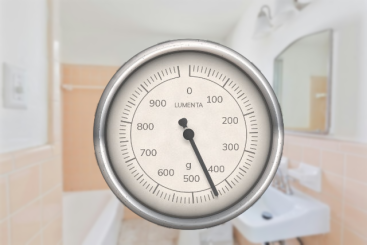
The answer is g 440
